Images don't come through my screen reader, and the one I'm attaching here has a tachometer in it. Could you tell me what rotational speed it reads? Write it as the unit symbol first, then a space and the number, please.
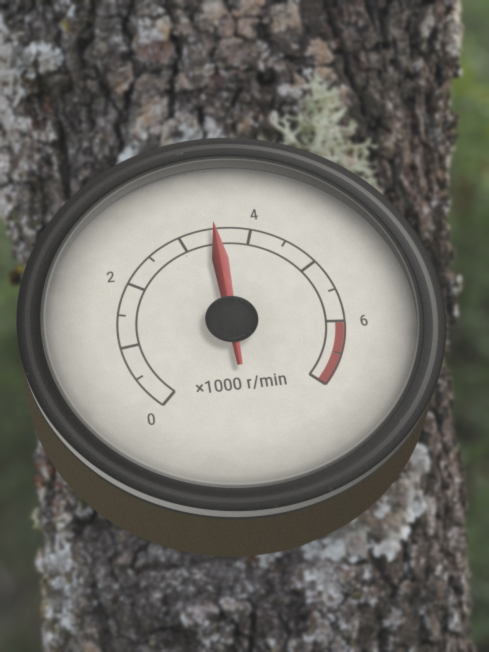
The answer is rpm 3500
